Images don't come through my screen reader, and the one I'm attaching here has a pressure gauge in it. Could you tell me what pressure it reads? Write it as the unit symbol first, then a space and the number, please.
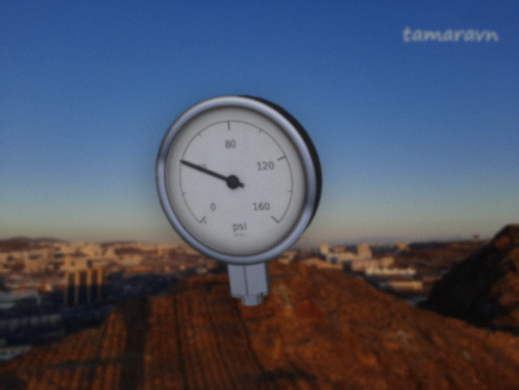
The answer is psi 40
